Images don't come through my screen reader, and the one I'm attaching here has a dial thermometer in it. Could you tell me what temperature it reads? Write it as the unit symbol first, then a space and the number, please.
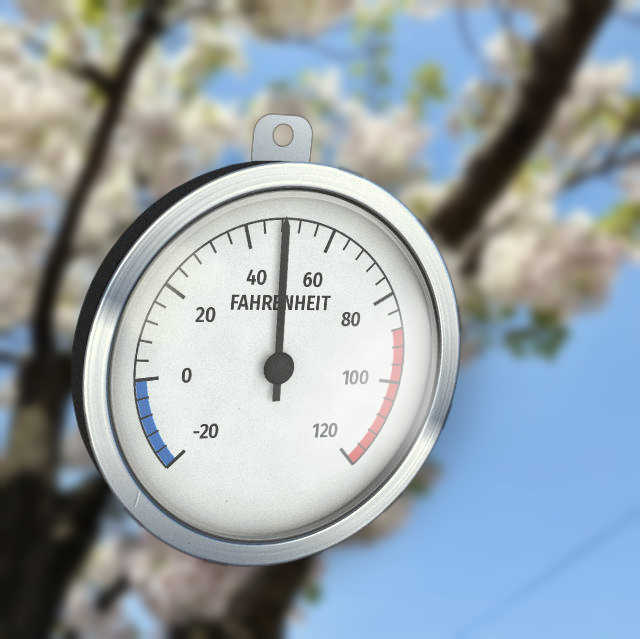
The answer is °F 48
